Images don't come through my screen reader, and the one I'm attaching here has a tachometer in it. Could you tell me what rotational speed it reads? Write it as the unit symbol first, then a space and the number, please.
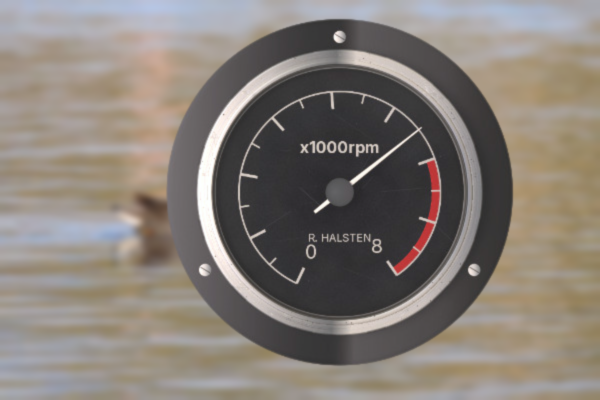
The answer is rpm 5500
